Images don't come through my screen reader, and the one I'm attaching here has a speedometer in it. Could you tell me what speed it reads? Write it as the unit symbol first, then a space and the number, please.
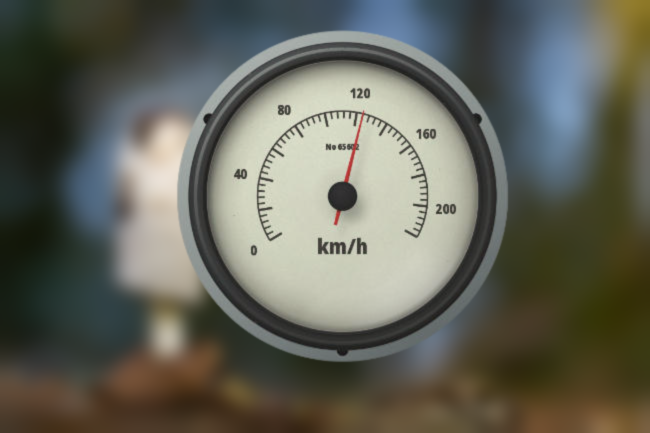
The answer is km/h 124
